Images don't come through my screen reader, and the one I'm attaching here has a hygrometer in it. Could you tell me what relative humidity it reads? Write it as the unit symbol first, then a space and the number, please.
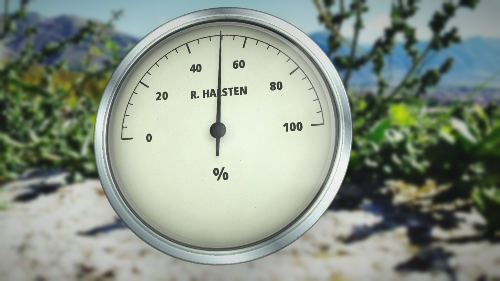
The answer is % 52
